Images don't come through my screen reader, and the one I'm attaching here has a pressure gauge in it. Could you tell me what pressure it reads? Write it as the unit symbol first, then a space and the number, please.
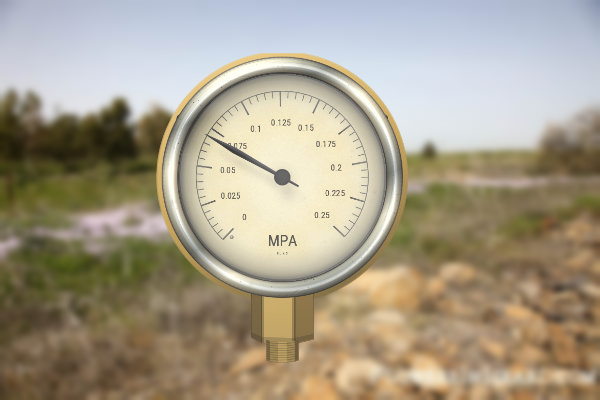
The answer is MPa 0.07
